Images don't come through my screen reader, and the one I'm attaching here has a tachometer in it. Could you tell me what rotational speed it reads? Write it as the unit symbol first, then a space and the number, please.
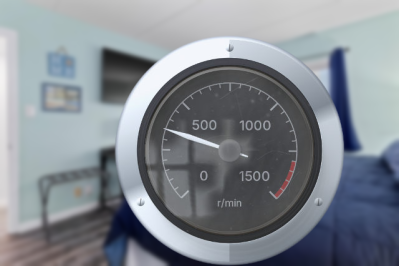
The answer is rpm 350
